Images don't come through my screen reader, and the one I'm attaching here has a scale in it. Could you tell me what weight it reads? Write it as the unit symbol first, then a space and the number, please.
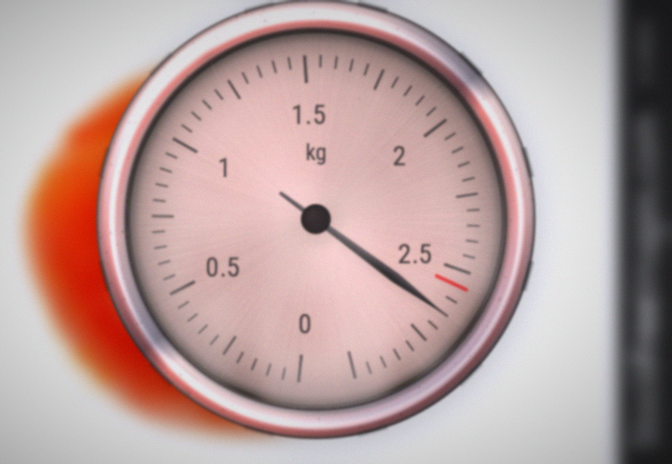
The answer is kg 2.65
